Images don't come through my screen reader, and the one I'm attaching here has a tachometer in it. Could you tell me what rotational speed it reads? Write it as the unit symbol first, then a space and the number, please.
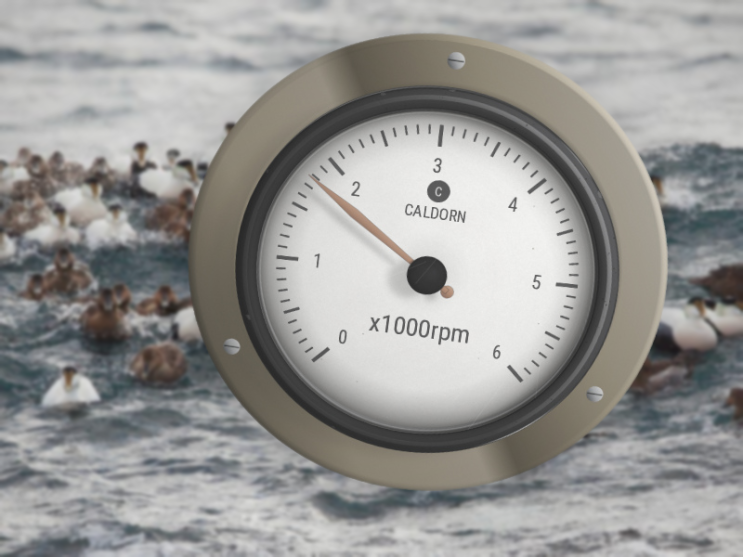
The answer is rpm 1800
